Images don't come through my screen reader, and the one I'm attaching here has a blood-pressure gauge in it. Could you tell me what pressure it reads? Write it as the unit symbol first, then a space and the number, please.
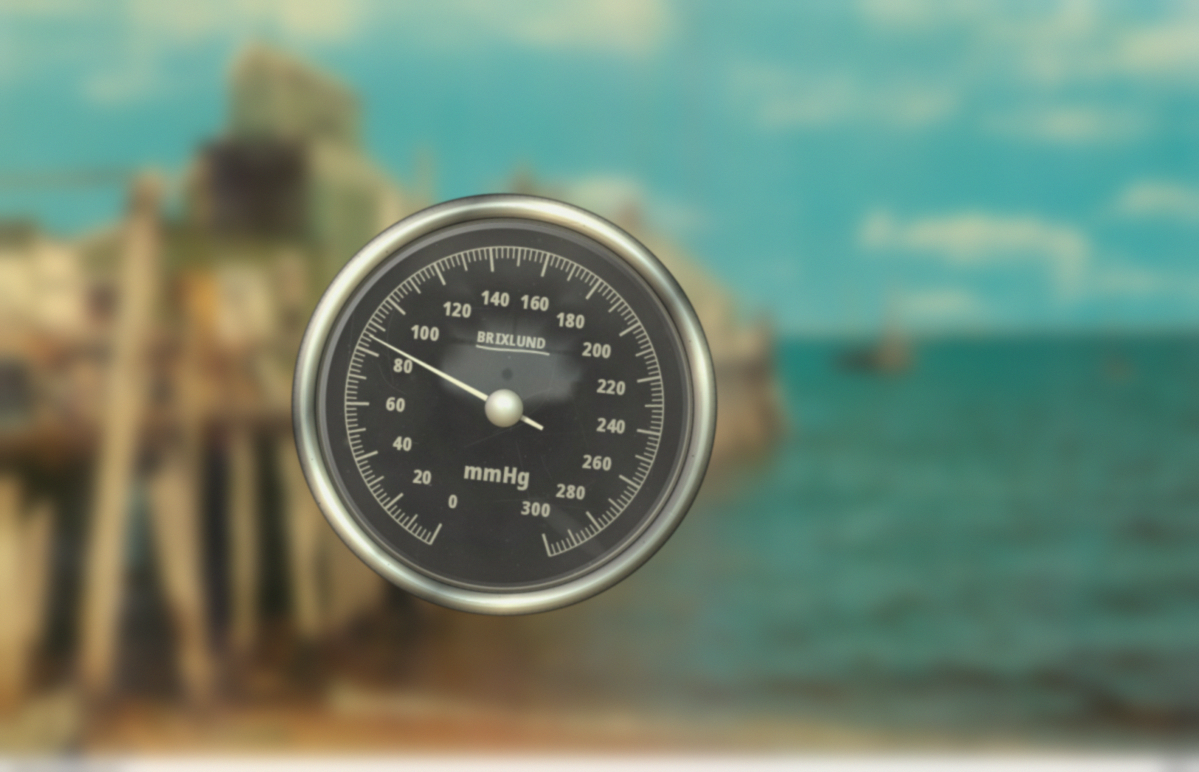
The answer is mmHg 86
